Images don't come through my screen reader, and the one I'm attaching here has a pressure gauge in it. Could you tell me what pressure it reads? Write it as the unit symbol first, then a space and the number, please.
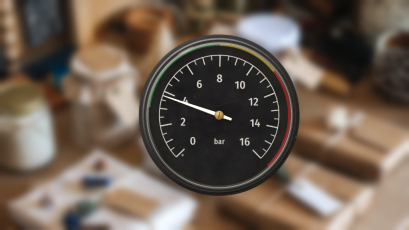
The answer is bar 3.75
